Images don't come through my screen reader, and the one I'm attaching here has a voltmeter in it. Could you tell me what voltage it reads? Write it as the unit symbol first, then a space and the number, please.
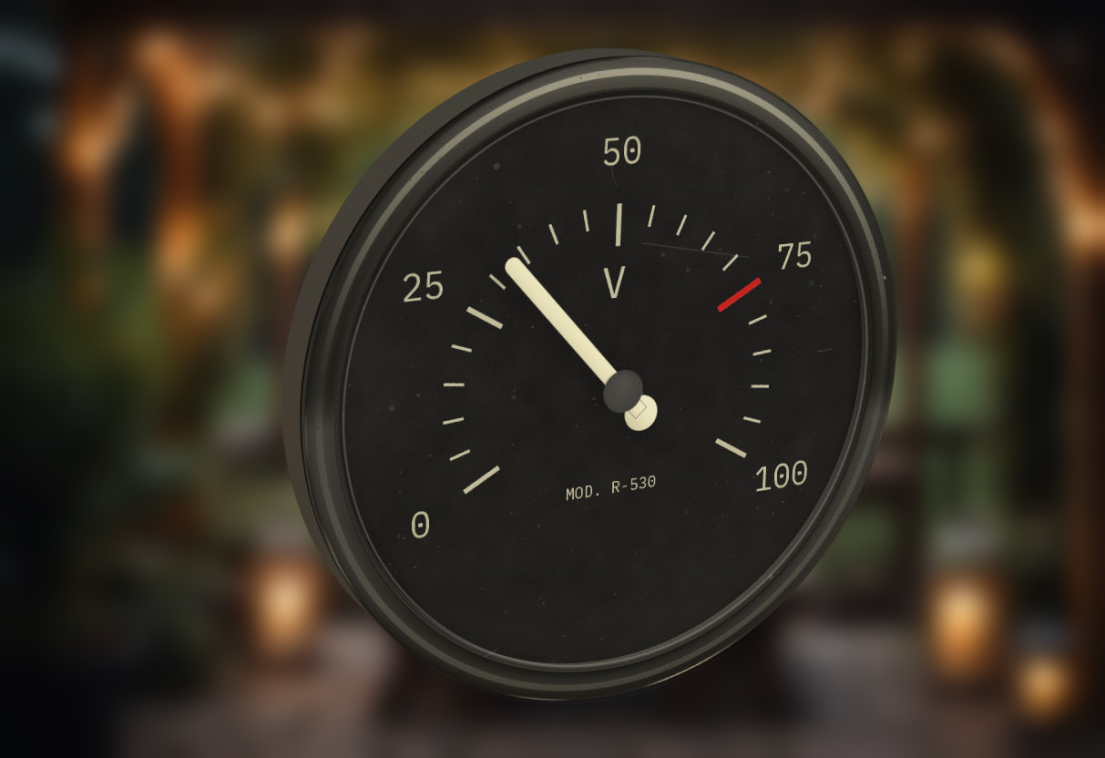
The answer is V 32.5
